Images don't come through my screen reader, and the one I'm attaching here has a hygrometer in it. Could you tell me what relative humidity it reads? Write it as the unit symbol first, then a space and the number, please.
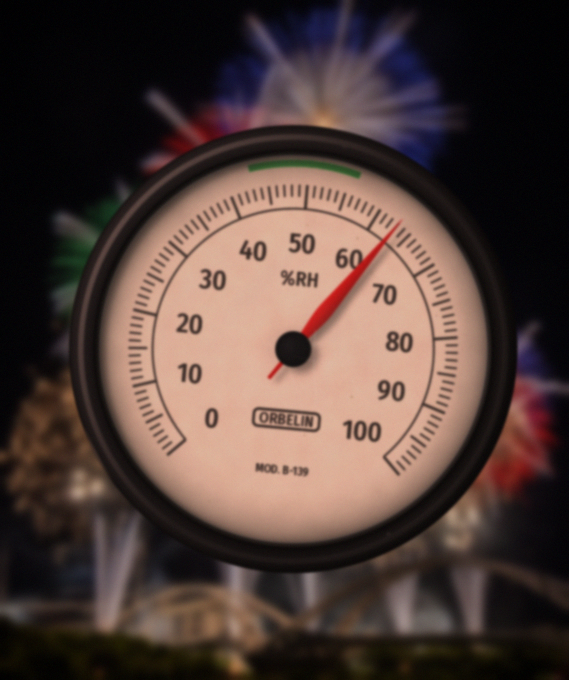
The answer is % 63
